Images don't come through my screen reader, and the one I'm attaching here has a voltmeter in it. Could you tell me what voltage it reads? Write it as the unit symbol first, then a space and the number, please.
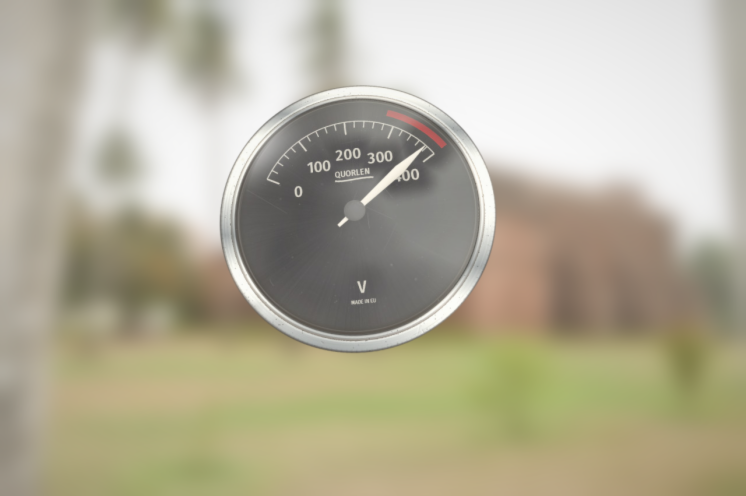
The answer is V 380
